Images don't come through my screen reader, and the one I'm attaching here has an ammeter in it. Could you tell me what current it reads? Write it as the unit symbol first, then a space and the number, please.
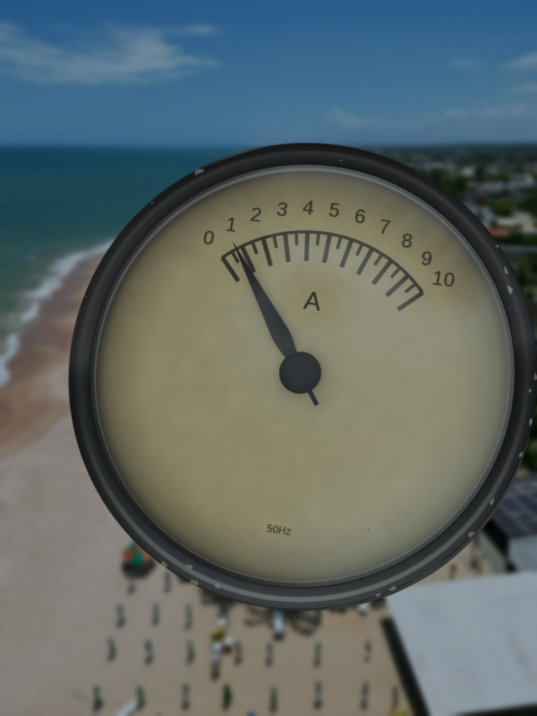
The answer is A 0.75
